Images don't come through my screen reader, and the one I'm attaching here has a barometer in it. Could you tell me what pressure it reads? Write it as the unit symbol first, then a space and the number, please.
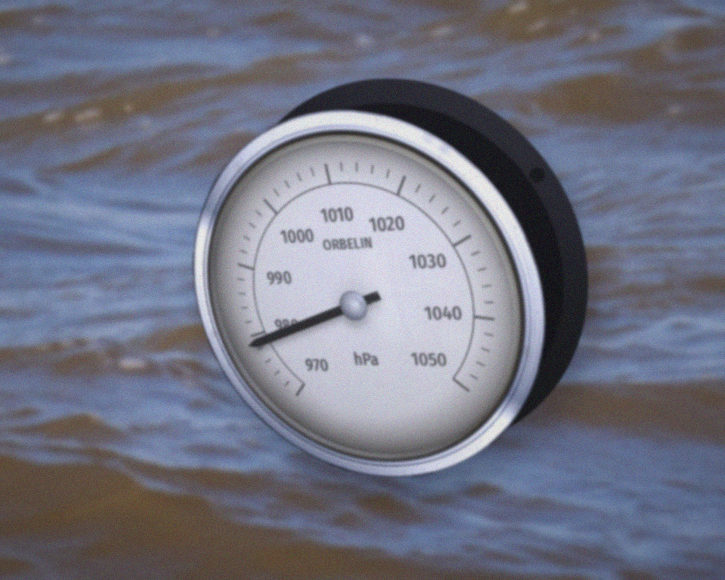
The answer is hPa 979
